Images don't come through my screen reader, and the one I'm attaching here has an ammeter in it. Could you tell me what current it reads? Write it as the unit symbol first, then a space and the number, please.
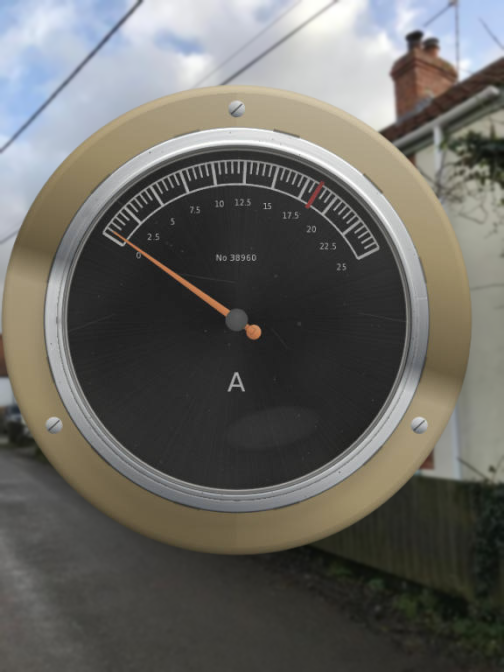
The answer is A 0.5
